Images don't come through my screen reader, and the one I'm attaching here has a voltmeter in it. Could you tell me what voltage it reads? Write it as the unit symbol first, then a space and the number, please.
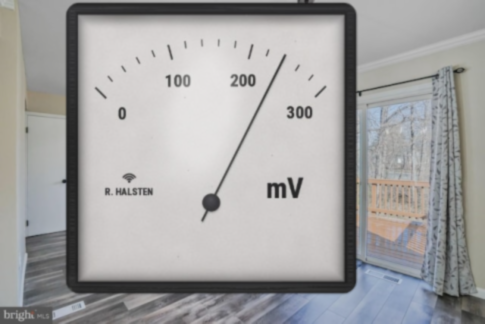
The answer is mV 240
